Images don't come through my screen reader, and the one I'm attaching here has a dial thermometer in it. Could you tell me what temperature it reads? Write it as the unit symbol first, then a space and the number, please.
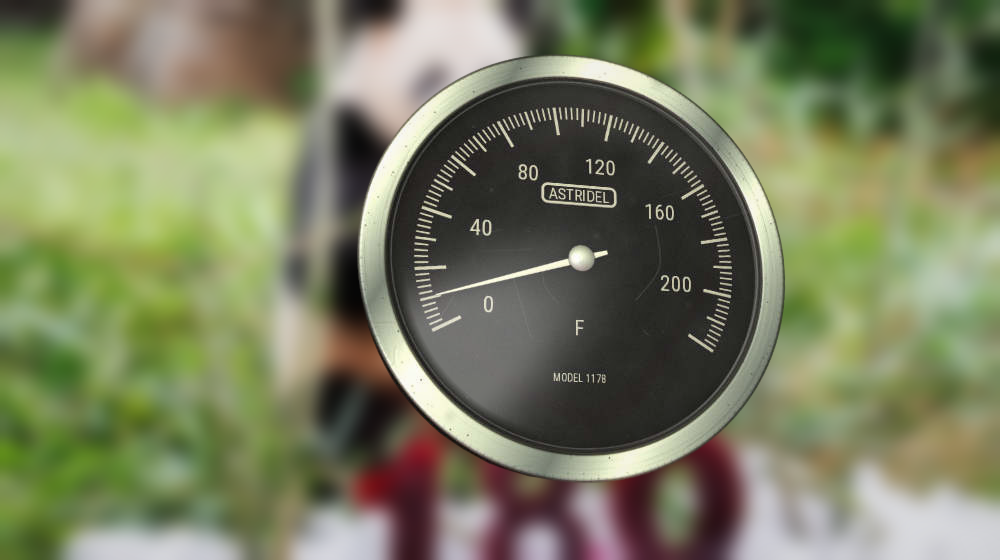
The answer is °F 10
